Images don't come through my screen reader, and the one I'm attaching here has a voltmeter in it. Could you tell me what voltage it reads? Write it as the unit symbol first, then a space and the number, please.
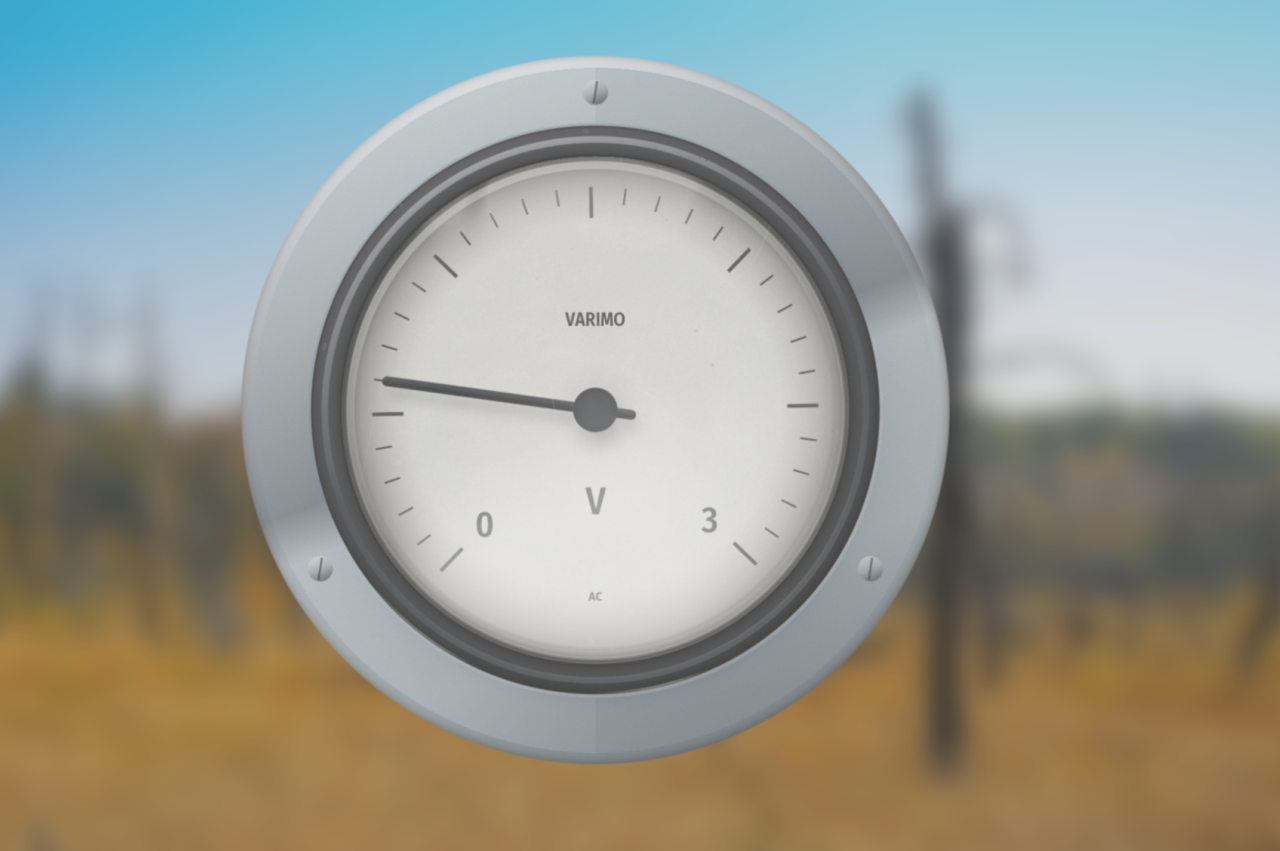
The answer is V 0.6
